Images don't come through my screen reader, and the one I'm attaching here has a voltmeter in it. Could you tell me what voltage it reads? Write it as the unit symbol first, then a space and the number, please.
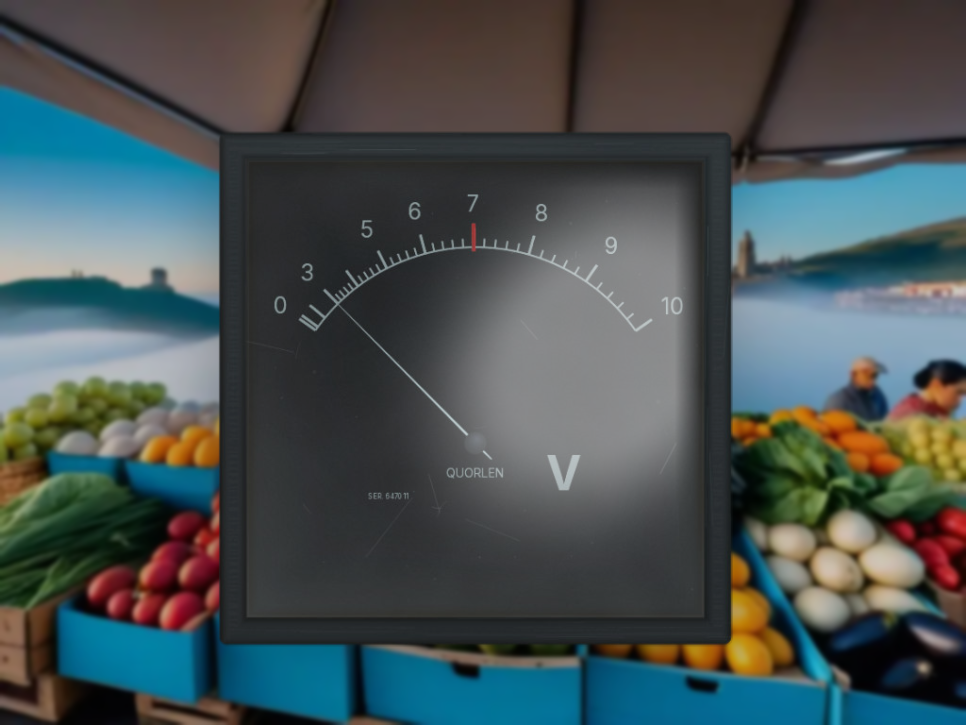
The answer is V 3
